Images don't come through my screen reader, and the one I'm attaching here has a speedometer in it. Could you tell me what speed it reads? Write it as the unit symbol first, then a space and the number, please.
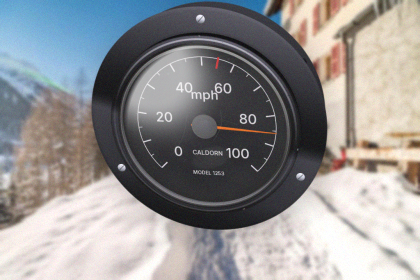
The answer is mph 85
